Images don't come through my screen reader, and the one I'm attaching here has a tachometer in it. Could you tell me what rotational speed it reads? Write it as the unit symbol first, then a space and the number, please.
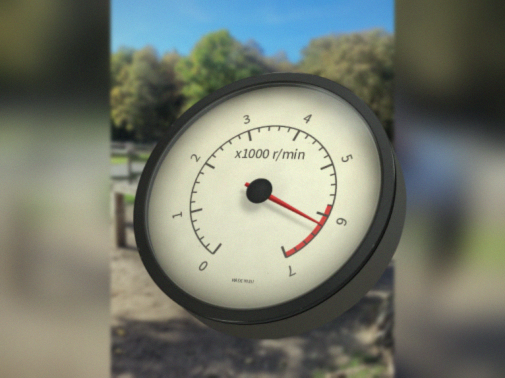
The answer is rpm 6200
